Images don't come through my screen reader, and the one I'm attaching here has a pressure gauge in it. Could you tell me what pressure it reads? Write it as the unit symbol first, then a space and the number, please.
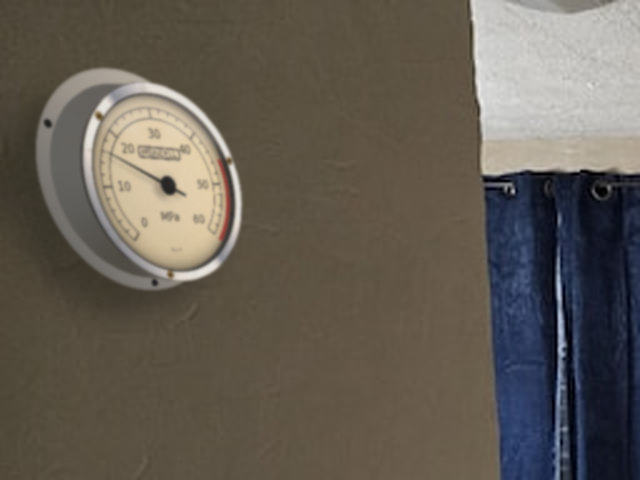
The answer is MPa 16
